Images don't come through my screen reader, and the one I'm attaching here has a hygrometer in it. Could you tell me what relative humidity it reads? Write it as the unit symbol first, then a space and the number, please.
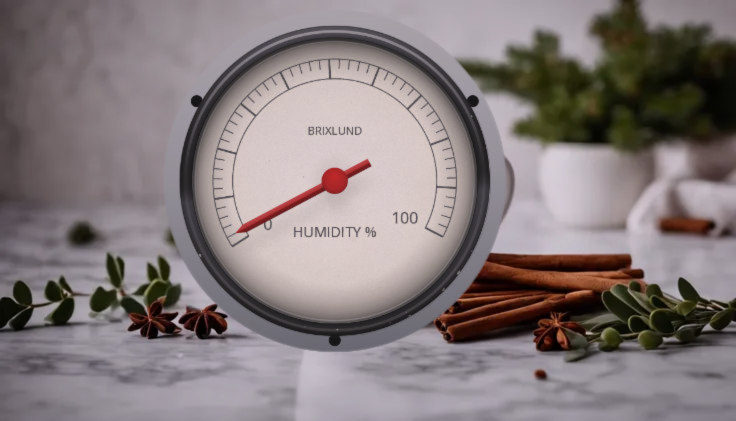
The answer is % 2
